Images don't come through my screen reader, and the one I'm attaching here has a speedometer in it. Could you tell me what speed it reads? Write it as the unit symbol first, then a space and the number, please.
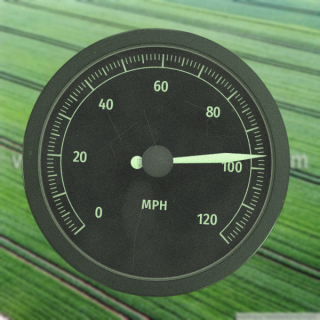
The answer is mph 97
